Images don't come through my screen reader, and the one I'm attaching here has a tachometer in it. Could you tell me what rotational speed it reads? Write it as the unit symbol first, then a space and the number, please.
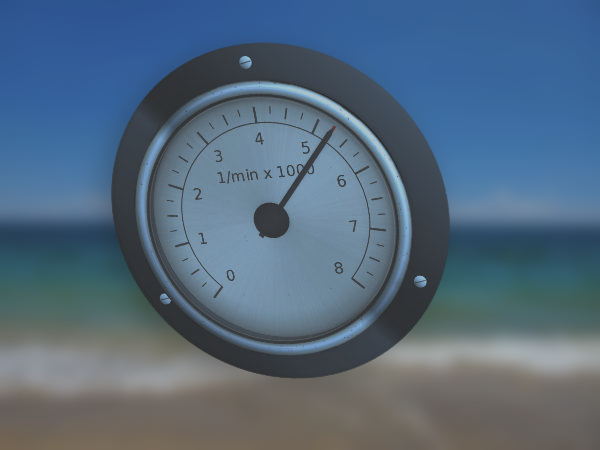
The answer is rpm 5250
